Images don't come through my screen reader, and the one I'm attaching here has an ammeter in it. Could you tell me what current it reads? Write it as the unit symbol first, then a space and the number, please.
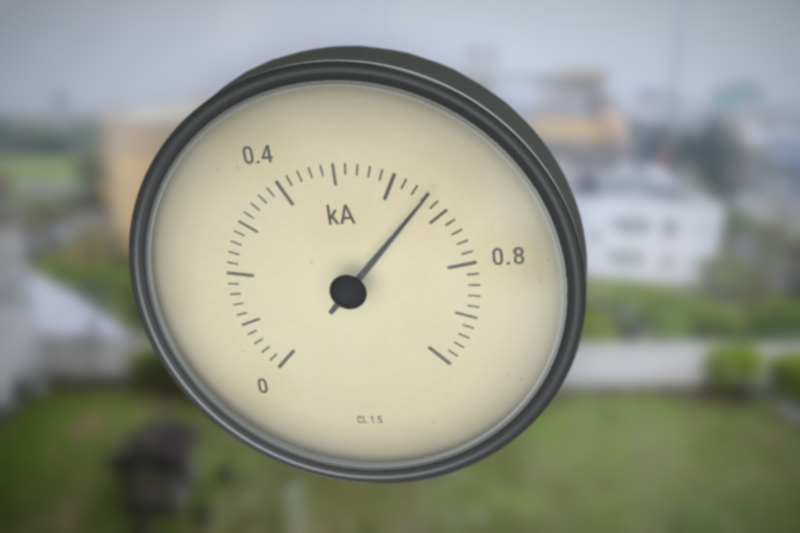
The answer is kA 0.66
